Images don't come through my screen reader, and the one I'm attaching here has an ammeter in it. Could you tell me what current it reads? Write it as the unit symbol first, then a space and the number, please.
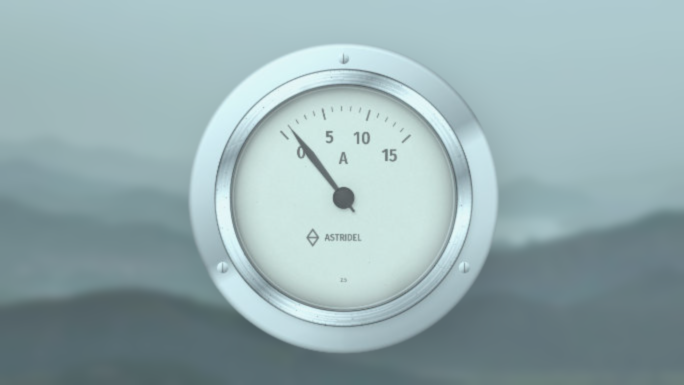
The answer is A 1
